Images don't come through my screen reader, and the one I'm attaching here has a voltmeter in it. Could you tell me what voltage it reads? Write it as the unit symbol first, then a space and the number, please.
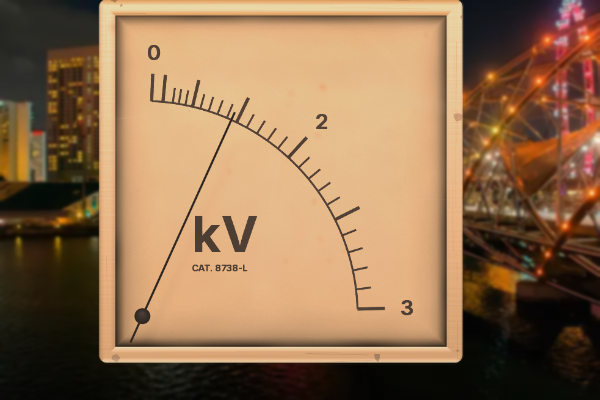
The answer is kV 1.45
